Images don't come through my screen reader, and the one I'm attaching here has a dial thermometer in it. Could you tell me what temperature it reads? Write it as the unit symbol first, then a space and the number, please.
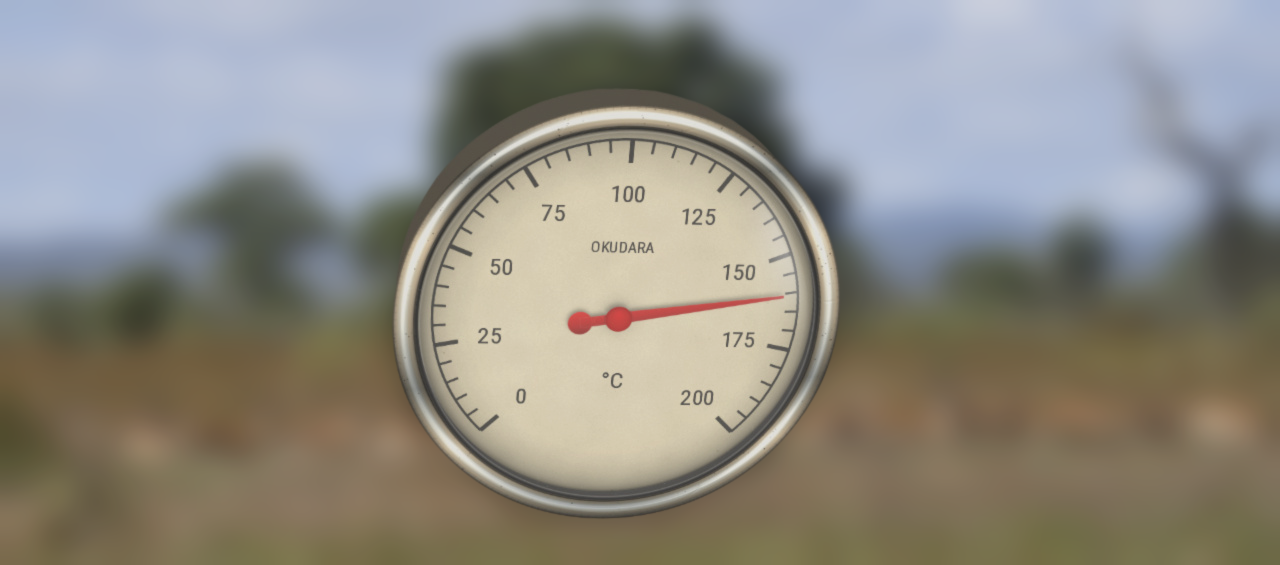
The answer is °C 160
